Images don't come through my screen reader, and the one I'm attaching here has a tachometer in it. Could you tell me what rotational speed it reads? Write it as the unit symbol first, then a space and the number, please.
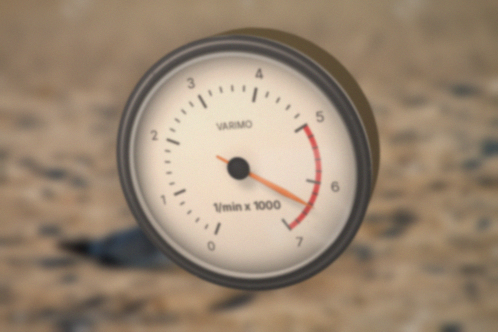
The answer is rpm 6400
